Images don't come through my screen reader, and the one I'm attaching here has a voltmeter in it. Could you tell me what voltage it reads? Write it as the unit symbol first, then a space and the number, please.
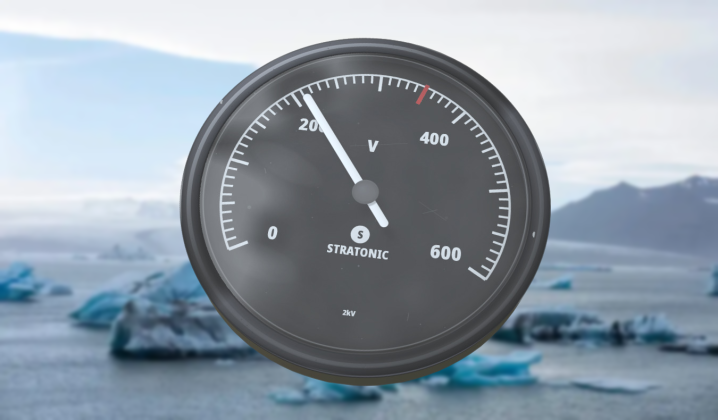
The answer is V 210
